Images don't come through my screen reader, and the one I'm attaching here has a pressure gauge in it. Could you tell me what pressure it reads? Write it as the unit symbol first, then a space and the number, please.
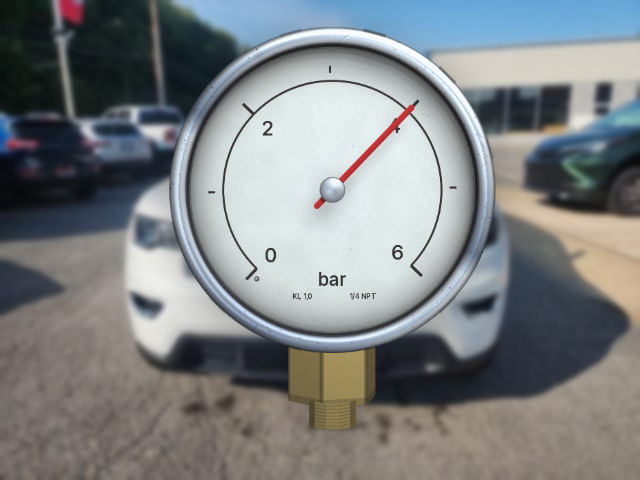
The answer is bar 4
